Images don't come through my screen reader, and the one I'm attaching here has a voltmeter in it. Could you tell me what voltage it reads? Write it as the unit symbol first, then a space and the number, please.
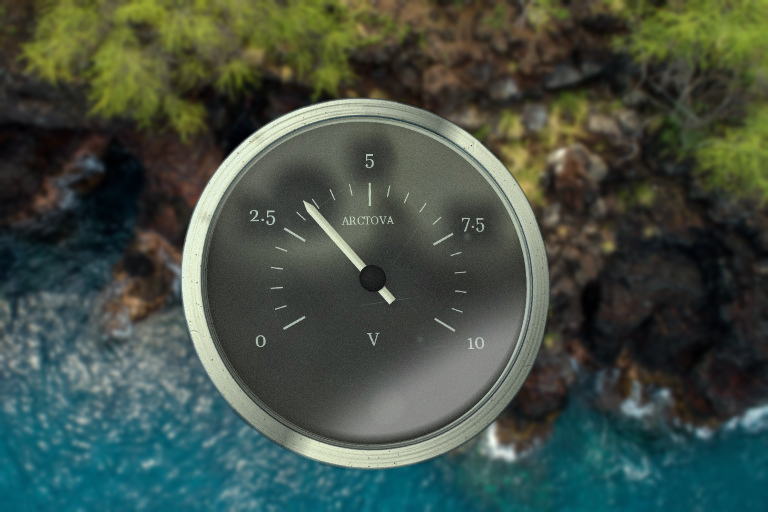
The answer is V 3.25
